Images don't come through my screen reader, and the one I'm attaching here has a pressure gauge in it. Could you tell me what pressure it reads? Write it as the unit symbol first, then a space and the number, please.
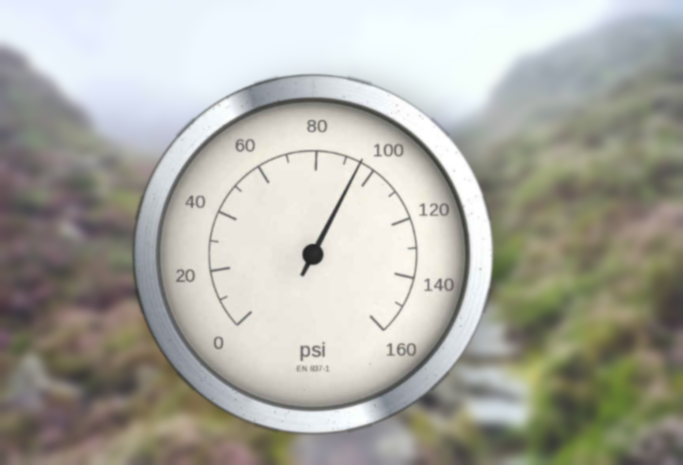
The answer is psi 95
